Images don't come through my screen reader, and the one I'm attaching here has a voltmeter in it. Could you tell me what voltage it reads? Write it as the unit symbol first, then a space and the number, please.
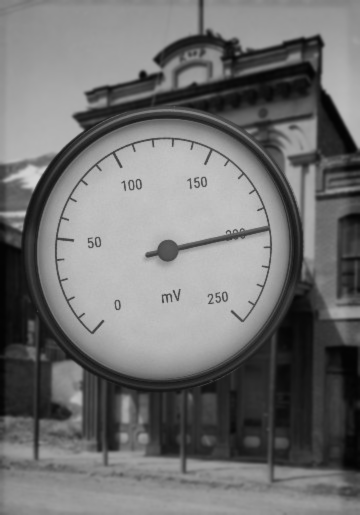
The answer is mV 200
